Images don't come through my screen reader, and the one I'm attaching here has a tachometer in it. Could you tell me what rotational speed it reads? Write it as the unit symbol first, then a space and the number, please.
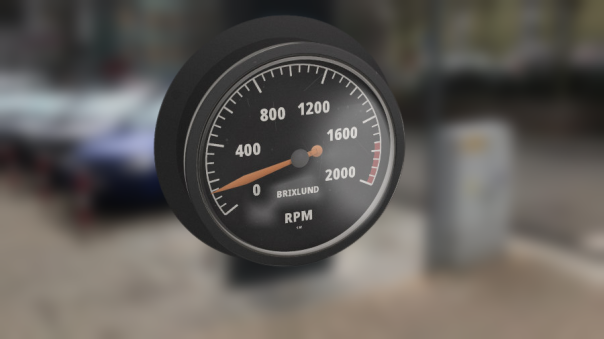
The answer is rpm 150
